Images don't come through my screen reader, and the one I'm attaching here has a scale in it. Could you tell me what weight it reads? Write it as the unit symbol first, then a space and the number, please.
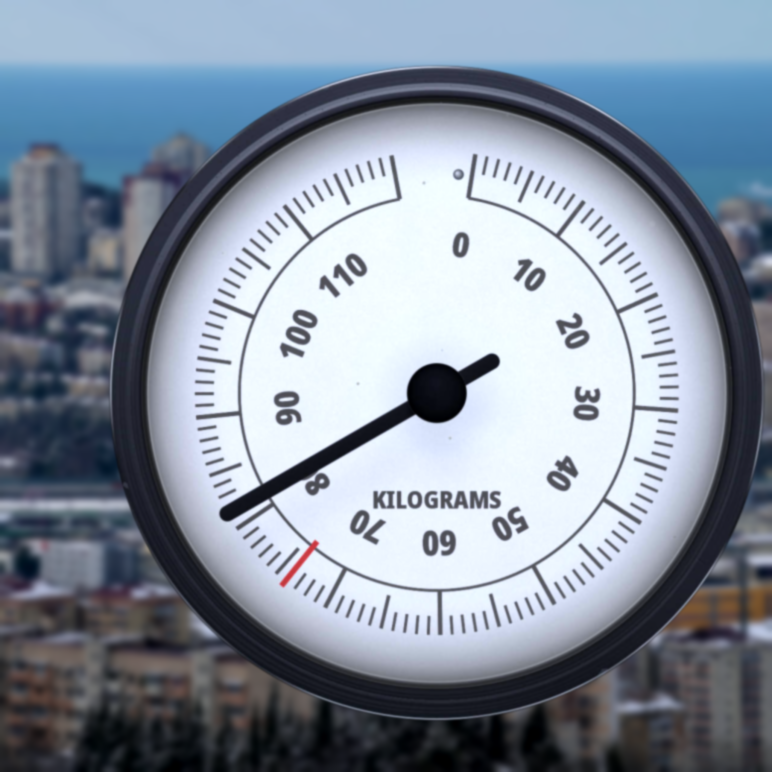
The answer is kg 81.5
